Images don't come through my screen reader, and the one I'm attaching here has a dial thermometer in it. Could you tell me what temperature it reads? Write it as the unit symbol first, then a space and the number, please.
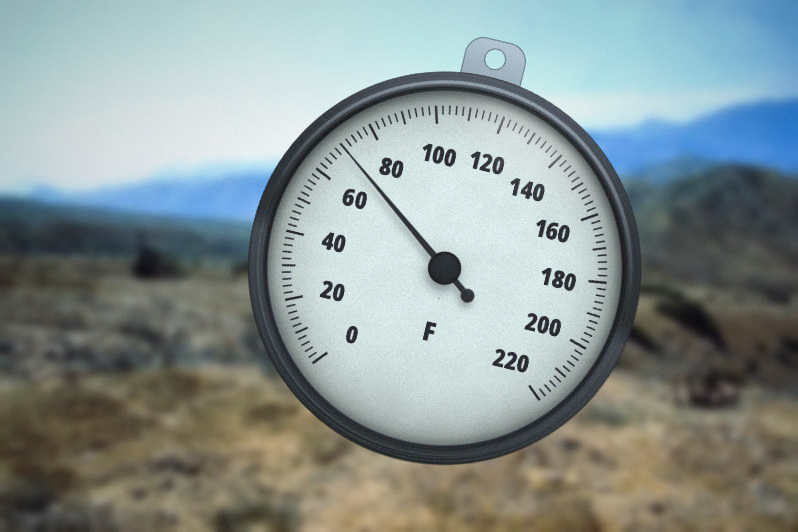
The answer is °F 70
